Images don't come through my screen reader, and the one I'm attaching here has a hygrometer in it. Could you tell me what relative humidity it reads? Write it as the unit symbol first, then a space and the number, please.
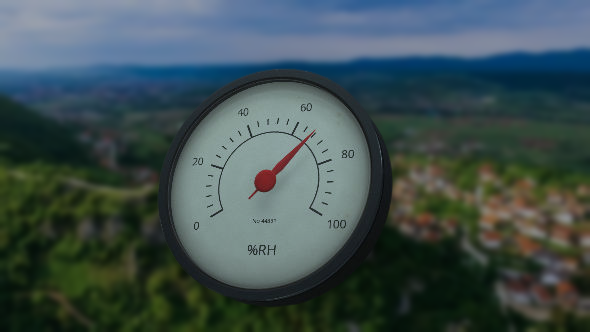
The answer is % 68
